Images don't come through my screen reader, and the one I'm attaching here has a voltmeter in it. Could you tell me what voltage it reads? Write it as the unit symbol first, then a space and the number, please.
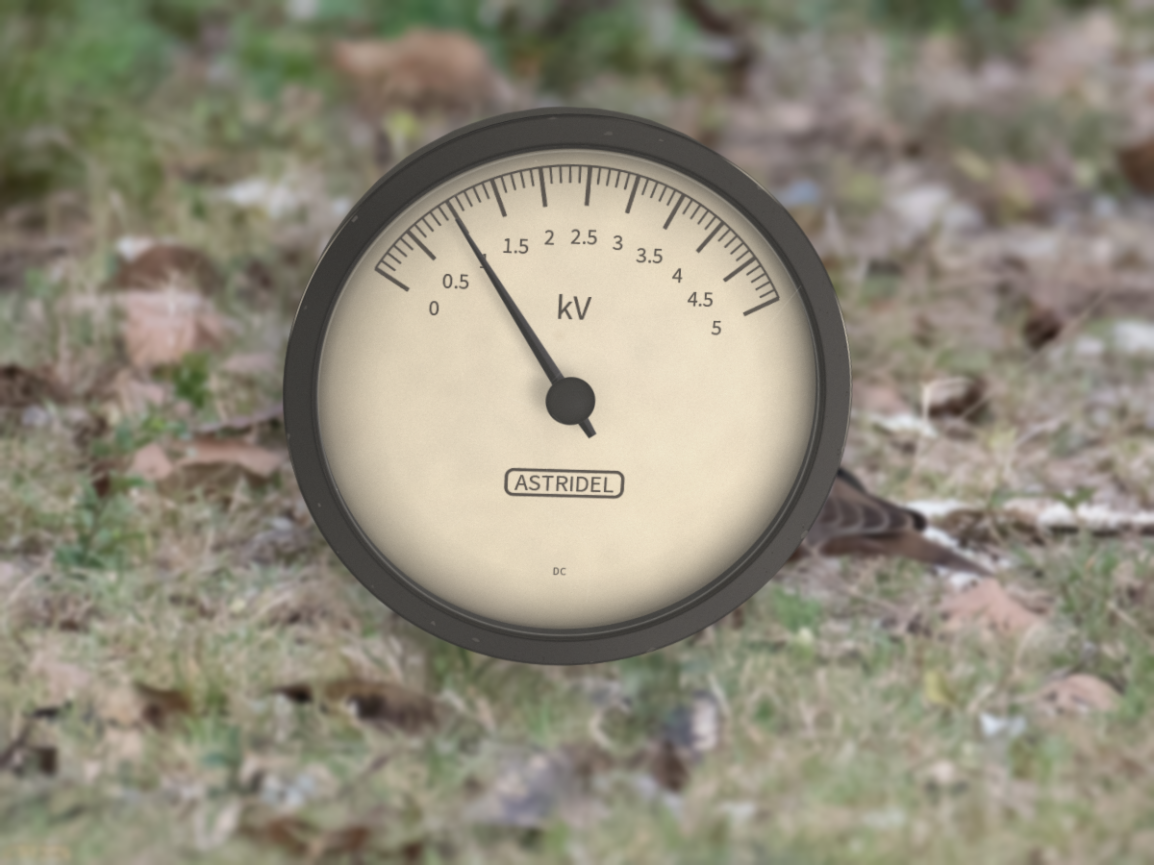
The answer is kV 1
